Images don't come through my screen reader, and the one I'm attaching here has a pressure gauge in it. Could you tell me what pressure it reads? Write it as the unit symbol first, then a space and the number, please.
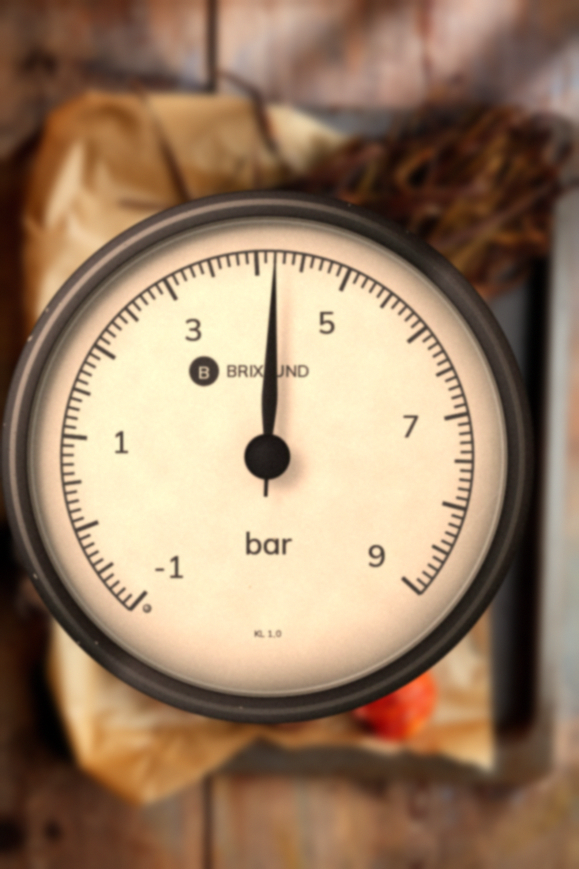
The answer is bar 4.2
